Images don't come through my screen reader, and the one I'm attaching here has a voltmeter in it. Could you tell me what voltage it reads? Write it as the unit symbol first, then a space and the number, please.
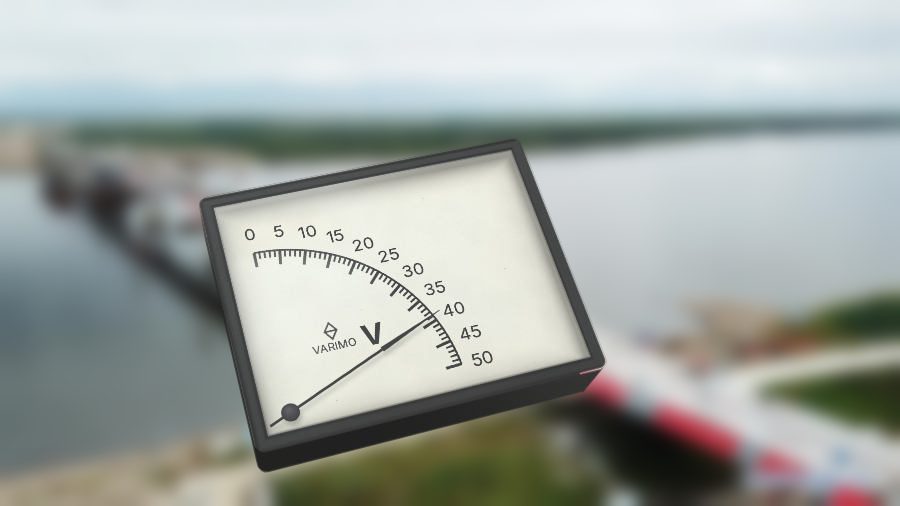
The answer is V 39
